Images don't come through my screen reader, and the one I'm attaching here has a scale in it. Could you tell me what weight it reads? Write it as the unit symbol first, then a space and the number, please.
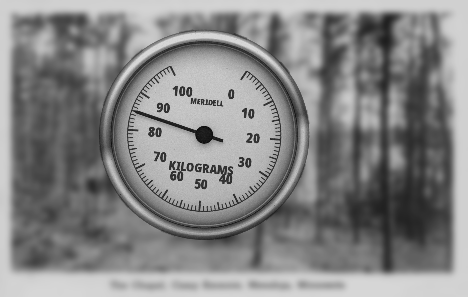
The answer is kg 85
